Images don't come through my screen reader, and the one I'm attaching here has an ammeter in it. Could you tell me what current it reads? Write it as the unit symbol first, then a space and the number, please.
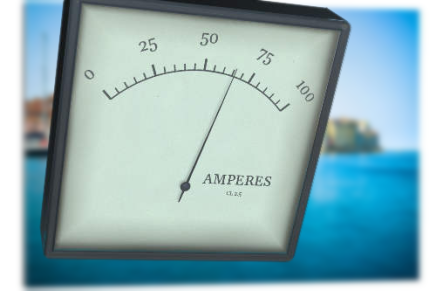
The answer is A 65
